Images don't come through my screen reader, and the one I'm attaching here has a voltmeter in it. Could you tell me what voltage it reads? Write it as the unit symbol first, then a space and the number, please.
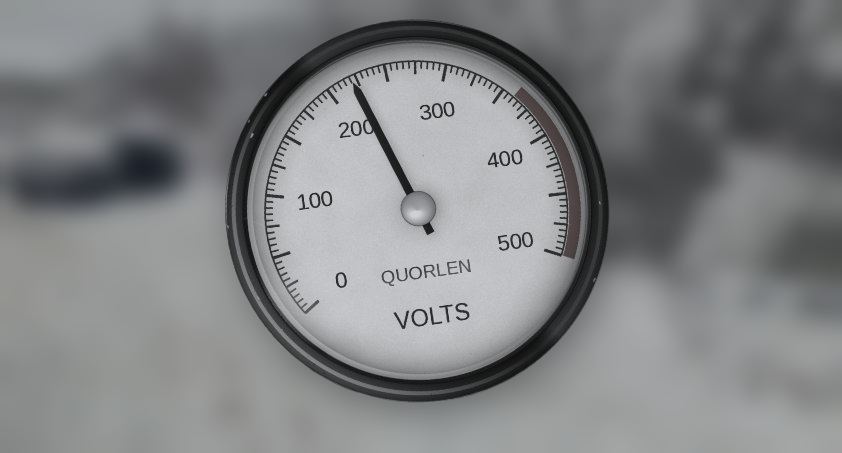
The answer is V 220
